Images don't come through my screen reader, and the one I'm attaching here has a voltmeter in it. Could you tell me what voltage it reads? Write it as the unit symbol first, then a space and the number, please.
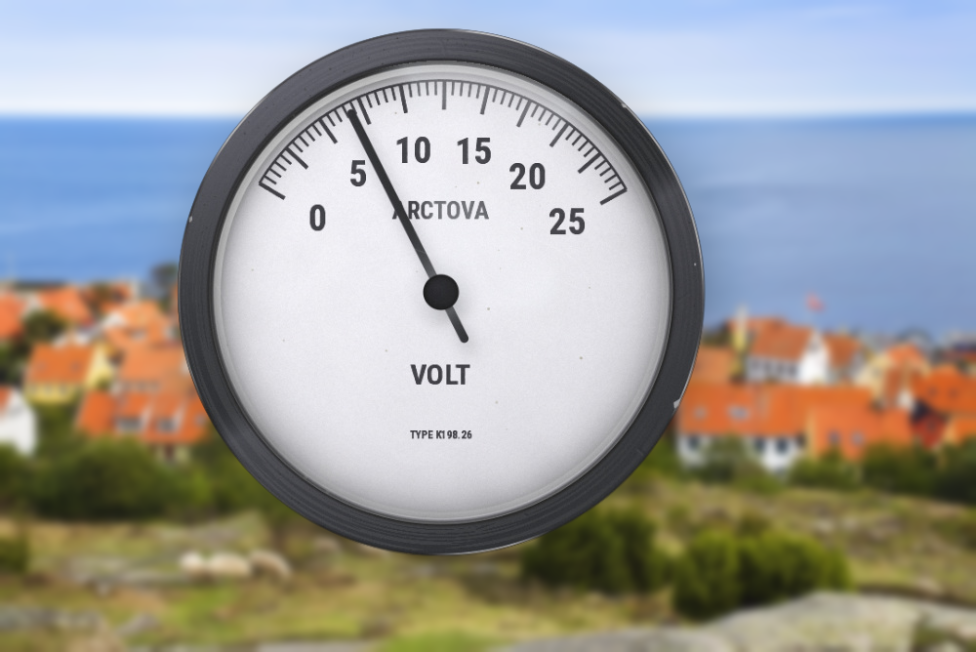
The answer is V 6.75
